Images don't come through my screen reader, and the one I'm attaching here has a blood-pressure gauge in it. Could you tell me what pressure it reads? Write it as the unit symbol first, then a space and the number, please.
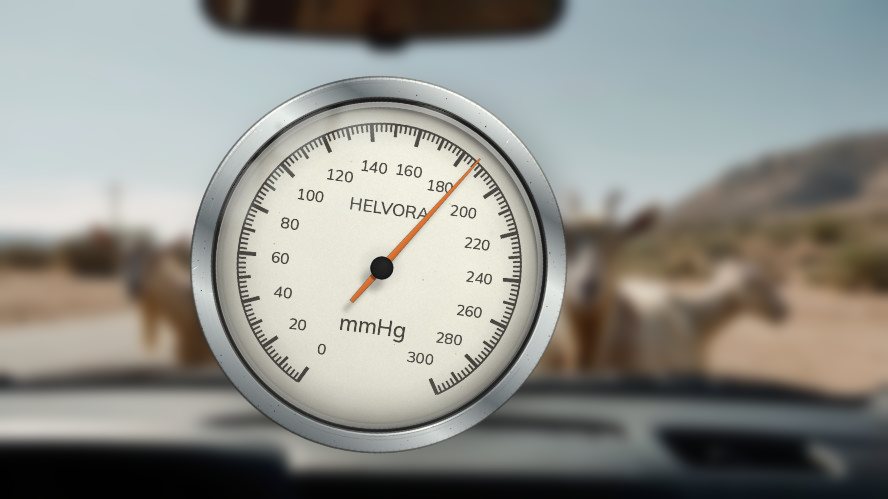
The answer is mmHg 186
